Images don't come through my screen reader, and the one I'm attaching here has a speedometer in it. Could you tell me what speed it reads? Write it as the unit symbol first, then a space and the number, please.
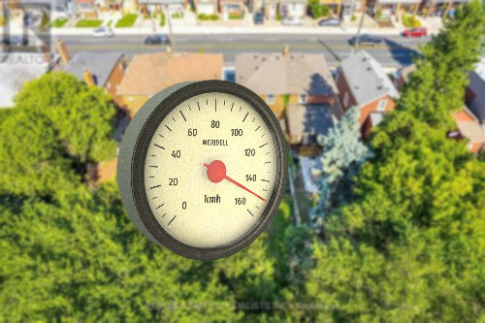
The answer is km/h 150
